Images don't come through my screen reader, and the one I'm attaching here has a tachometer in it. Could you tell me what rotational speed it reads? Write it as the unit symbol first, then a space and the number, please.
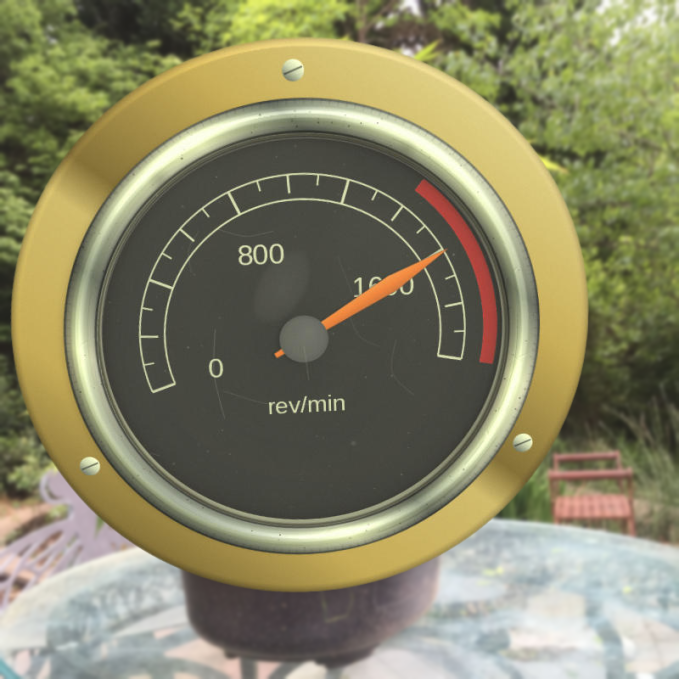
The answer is rpm 1600
